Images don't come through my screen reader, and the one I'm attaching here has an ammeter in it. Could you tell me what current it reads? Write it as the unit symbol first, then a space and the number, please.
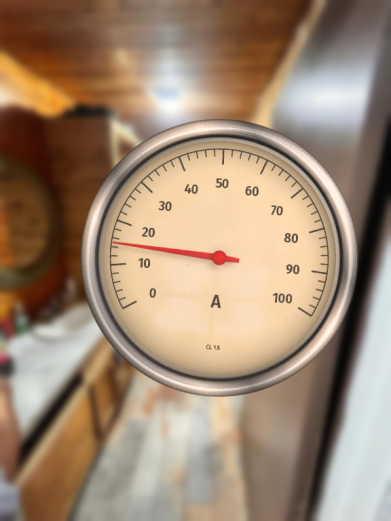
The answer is A 15
